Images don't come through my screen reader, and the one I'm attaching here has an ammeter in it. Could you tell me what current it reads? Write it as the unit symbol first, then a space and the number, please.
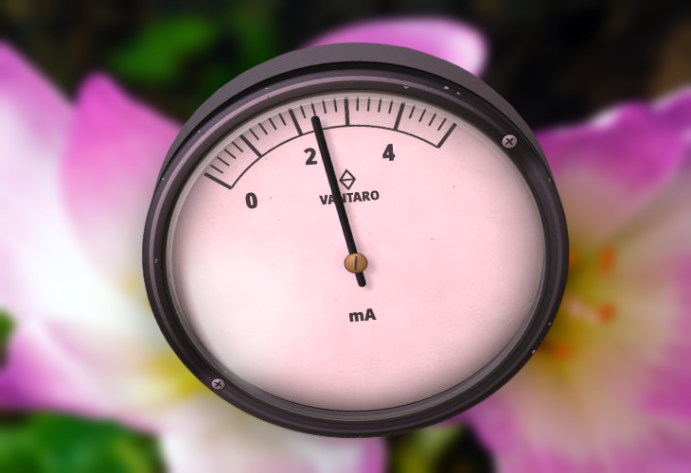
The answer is mA 2.4
